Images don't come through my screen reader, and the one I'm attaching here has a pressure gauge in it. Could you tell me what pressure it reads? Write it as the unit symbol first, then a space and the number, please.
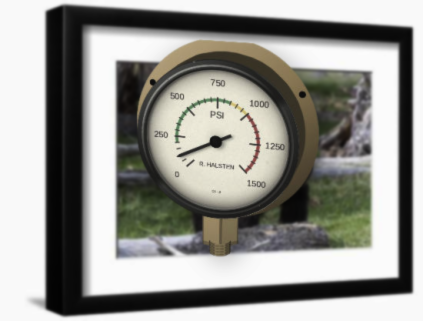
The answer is psi 100
